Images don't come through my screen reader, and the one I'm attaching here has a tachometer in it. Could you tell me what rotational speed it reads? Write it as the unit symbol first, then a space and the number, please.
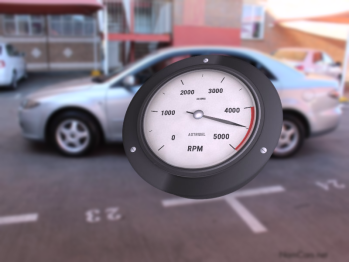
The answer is rpm 4500
